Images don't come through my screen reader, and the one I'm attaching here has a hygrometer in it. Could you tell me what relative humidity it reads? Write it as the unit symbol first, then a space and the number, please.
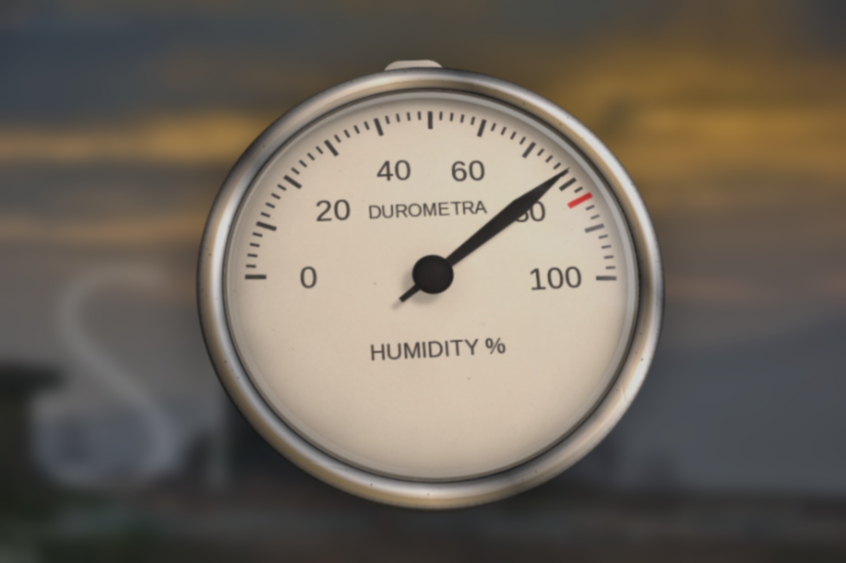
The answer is % 78
